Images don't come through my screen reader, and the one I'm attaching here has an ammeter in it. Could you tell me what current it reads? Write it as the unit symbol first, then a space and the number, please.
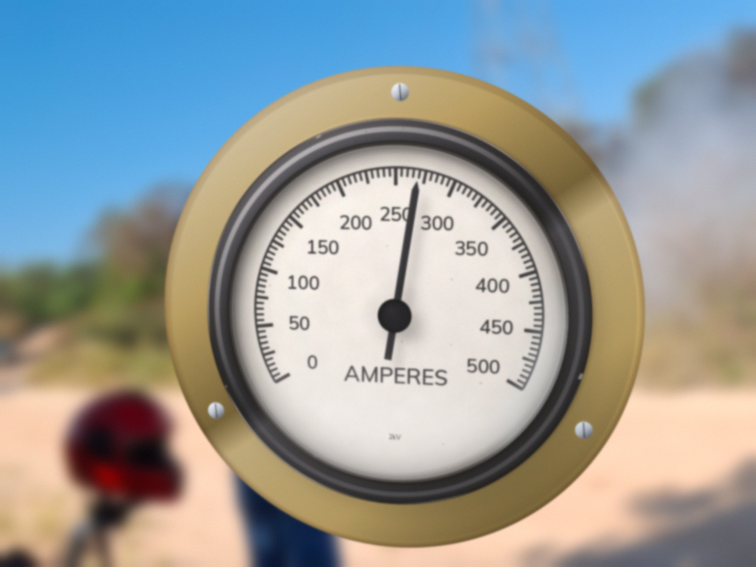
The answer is A 270
